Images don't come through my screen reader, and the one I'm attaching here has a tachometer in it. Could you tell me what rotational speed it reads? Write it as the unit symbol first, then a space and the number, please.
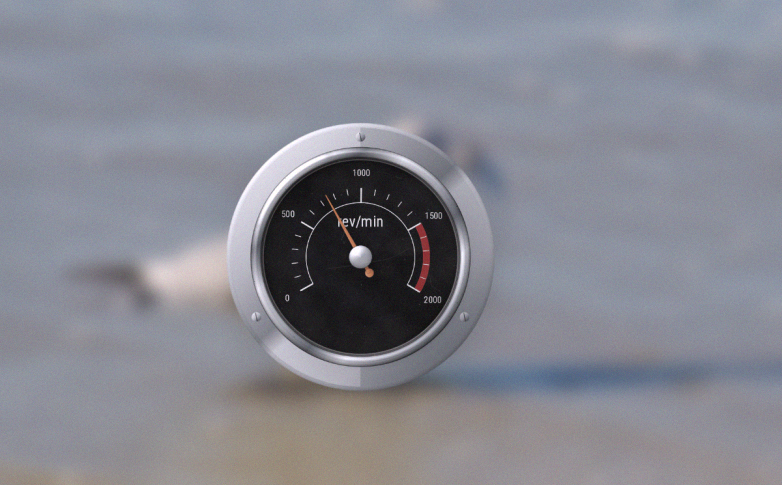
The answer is rpm 750
